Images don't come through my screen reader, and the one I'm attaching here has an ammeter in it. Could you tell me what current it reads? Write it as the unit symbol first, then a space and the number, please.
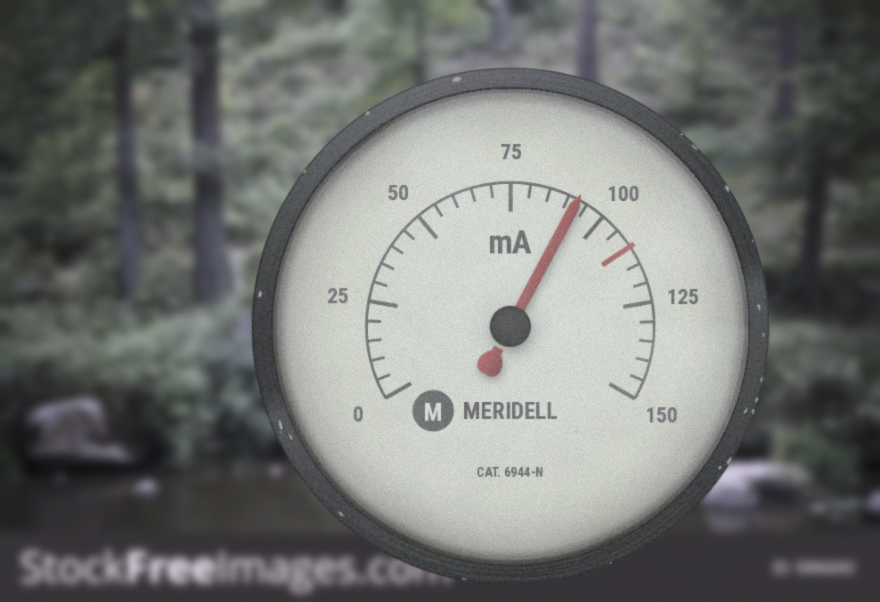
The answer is mA 92.5
